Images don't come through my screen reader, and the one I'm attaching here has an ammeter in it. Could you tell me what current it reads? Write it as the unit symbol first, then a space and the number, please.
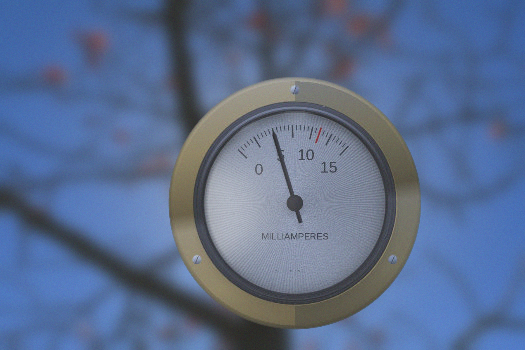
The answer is mA 5
